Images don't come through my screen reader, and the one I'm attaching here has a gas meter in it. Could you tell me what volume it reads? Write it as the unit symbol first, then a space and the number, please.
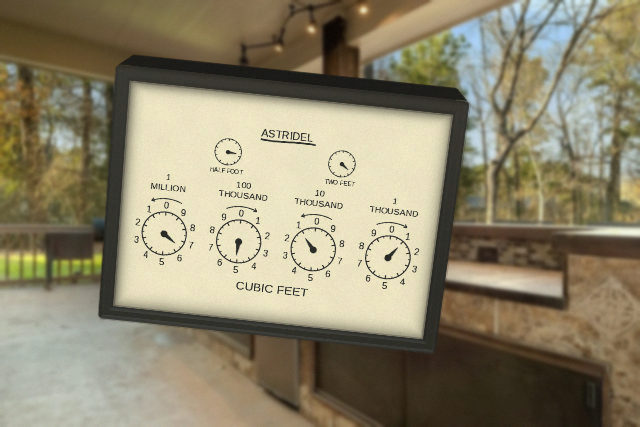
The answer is ft³ 651100
